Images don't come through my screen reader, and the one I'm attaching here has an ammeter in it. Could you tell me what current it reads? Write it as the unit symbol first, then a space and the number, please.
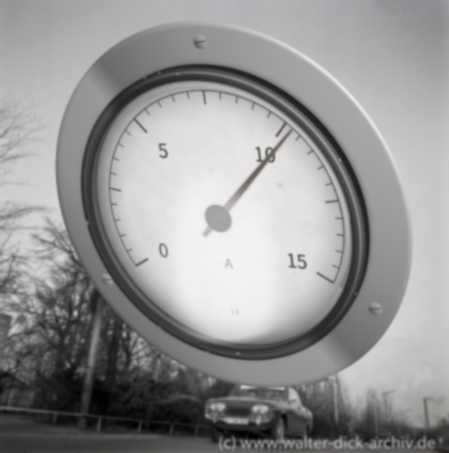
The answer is A 10.25
